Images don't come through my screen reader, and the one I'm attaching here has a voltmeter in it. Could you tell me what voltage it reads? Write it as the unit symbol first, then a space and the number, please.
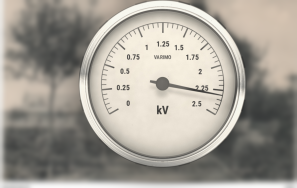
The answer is kV 2.3
